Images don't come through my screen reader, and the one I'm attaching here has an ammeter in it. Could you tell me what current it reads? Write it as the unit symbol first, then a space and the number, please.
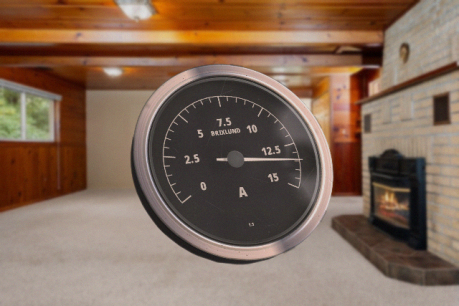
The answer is A 13.5
